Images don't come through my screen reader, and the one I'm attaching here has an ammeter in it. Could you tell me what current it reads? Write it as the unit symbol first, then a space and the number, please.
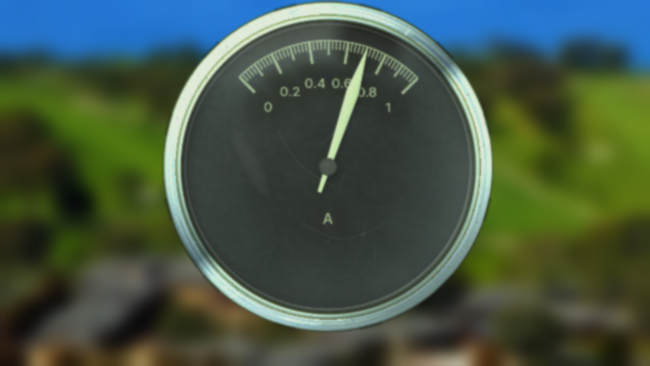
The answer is A 0.7
